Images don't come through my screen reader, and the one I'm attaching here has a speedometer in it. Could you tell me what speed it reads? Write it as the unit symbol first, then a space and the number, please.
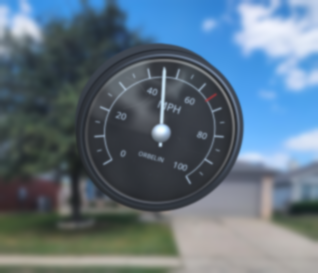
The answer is mph 45
